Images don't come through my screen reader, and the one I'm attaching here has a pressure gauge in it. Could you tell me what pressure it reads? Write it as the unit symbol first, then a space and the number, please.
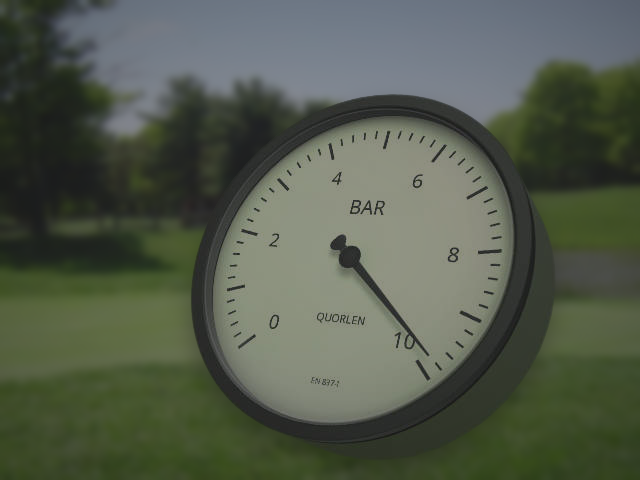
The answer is bar 9.8
